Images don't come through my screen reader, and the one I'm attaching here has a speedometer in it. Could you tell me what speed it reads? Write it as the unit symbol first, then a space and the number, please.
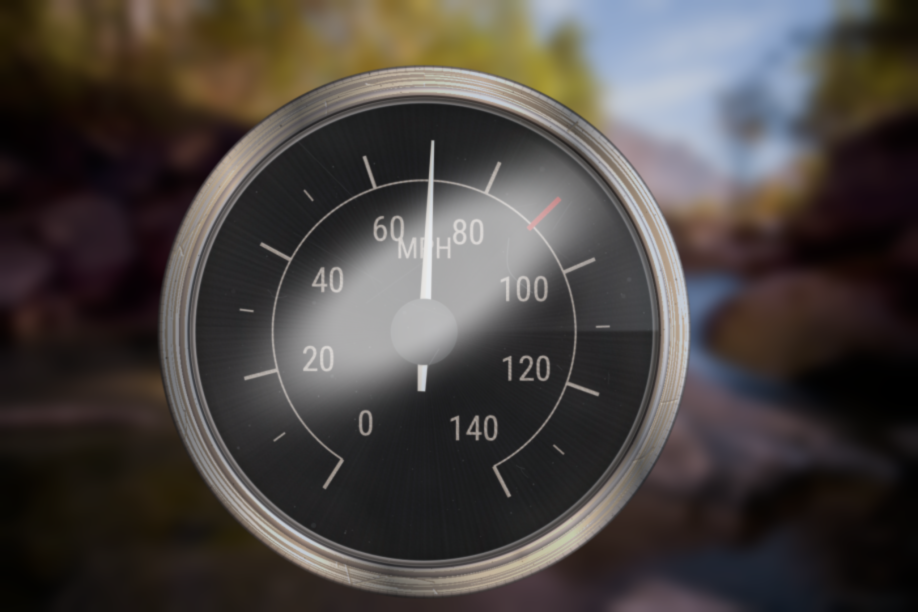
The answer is mph 70
